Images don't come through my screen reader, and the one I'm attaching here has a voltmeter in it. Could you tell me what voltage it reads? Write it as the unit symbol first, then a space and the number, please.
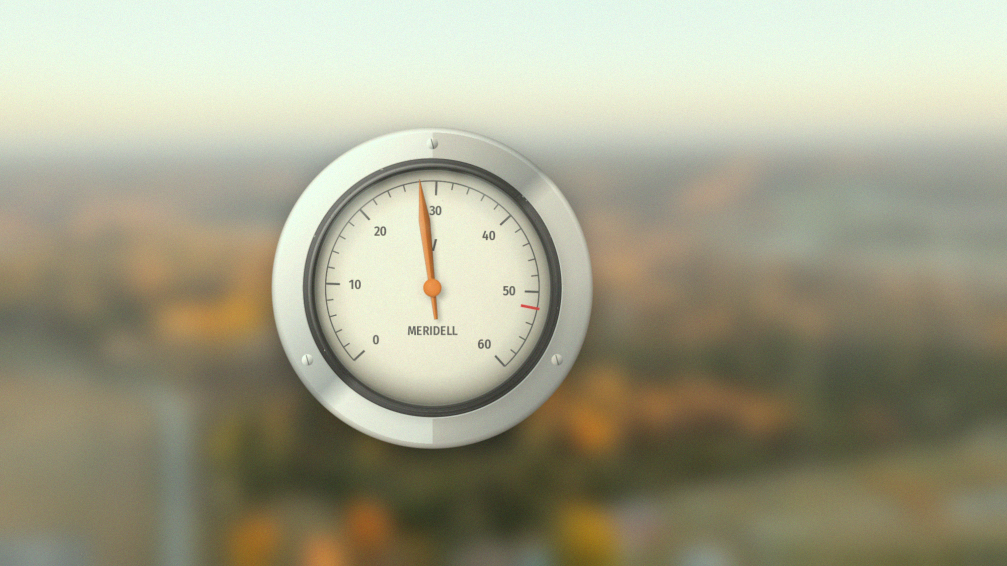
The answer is V 28
